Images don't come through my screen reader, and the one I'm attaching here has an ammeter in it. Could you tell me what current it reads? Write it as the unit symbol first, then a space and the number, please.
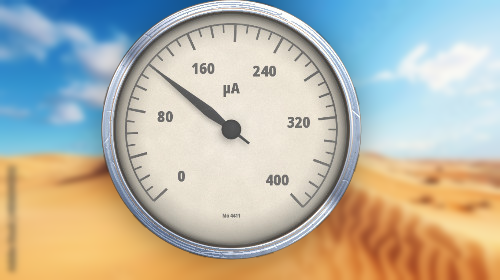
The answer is µA 120
